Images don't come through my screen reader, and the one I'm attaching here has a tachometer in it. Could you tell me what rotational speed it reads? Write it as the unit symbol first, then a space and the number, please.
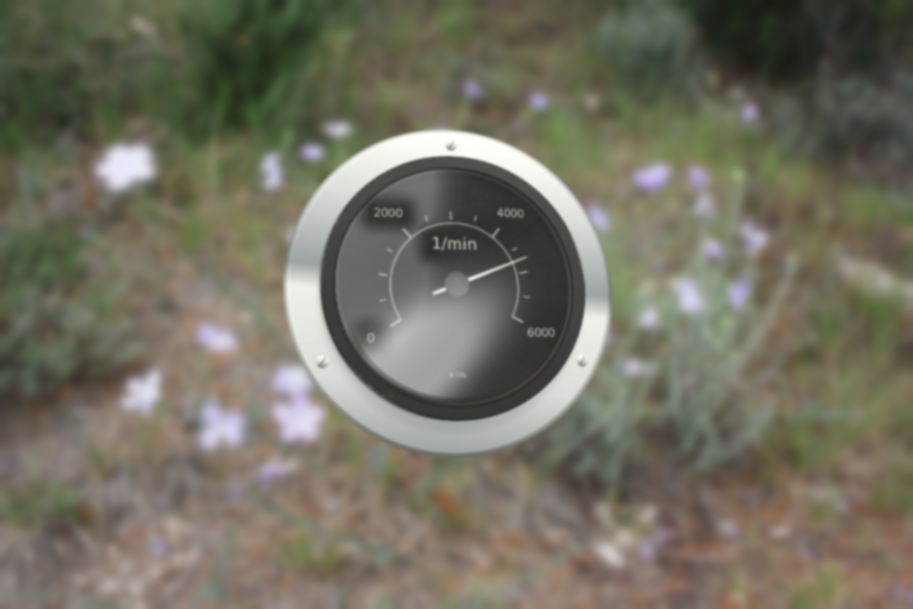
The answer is rpm 4750
